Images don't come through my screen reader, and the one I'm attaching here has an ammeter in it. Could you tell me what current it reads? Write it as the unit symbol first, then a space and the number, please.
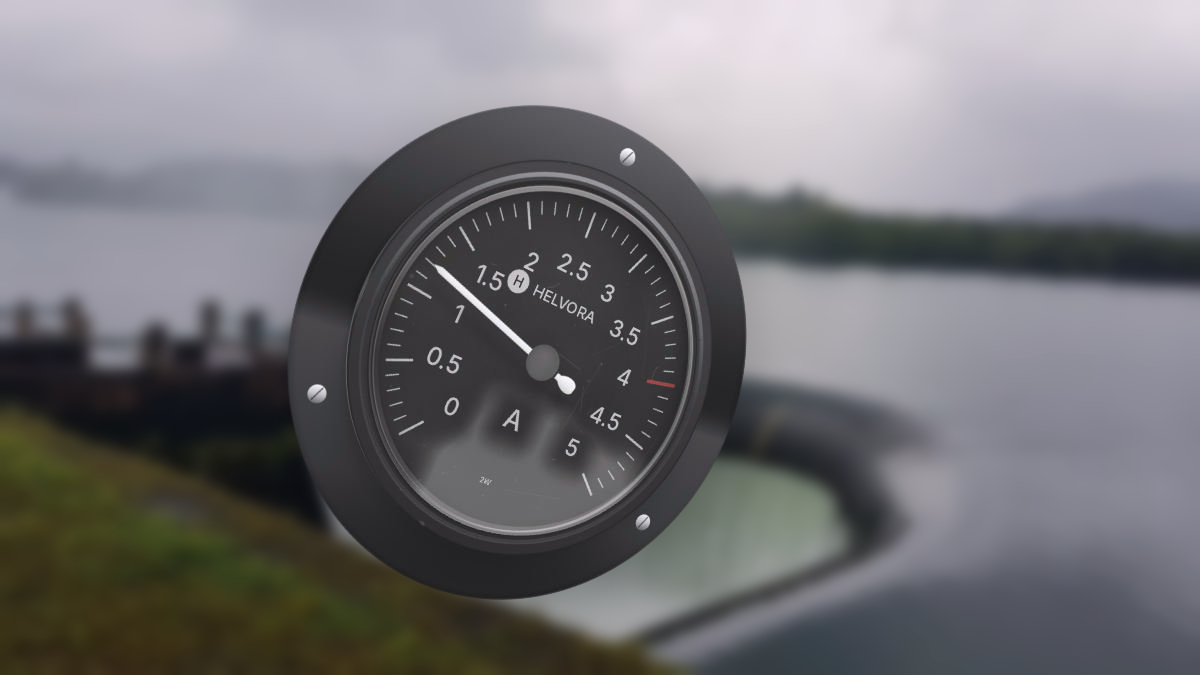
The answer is A 1.2
